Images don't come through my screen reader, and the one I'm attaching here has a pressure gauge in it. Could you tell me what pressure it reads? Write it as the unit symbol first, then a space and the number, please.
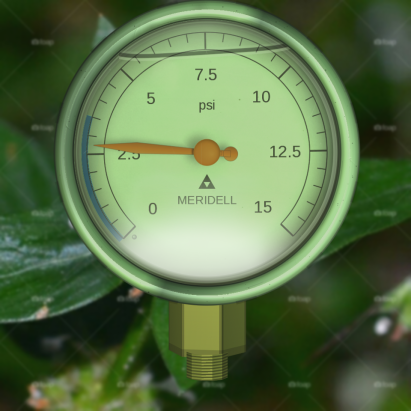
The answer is psi 2.75
